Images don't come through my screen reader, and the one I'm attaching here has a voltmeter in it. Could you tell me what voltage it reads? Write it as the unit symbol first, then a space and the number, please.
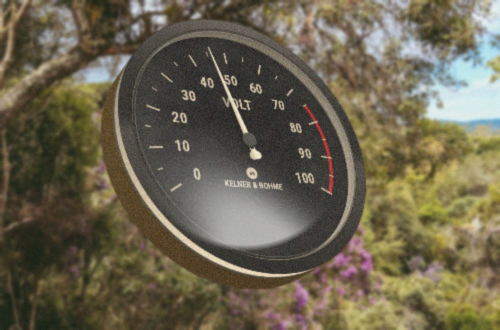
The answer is V 45
